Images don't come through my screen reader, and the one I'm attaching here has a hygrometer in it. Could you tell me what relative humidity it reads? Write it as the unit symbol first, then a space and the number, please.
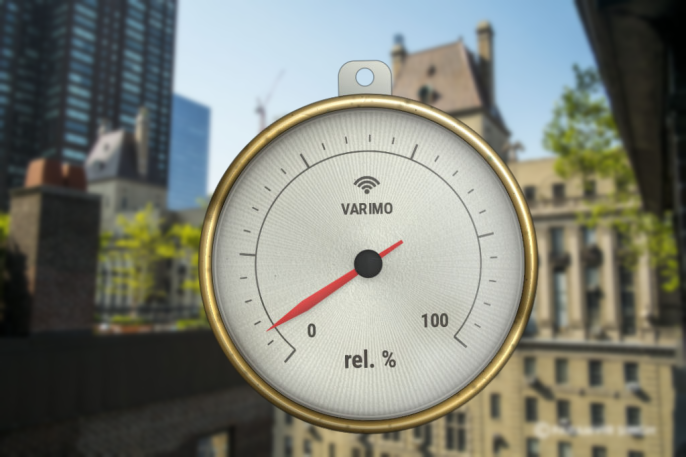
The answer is % 6
